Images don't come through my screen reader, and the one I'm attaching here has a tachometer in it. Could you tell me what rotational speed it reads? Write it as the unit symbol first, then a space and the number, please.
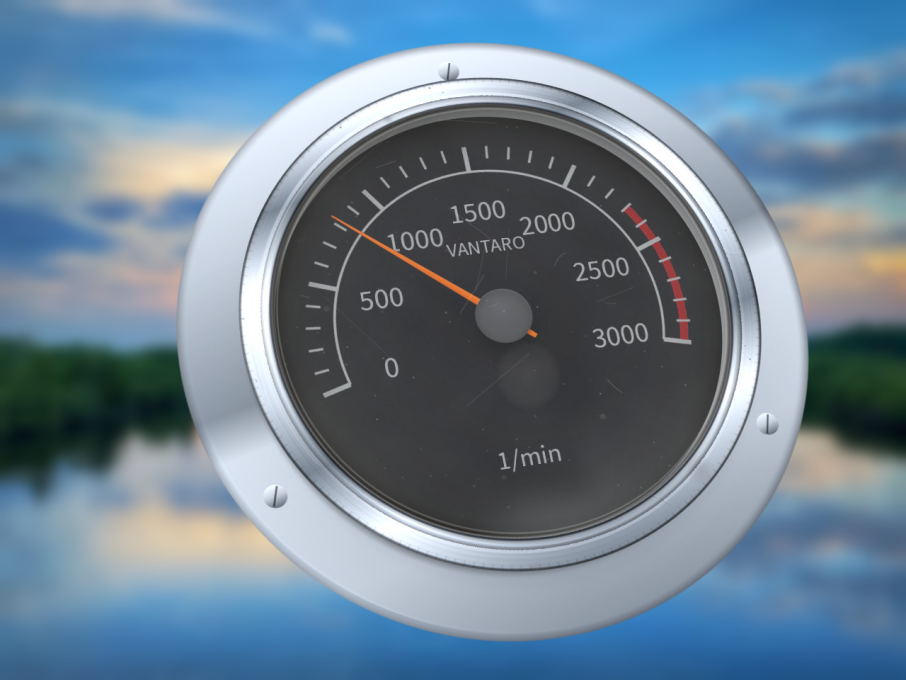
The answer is rpm 800
